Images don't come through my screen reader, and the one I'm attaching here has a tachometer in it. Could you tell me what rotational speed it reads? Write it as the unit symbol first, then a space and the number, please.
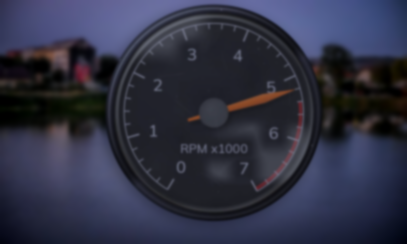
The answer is rpm 5200
